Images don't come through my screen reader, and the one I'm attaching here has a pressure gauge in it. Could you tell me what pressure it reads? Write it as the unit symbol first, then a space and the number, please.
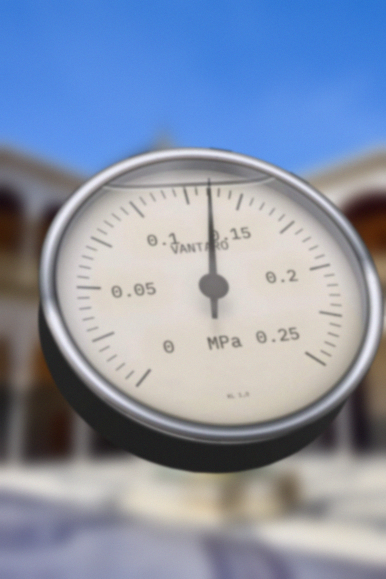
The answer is MPa 0.135
